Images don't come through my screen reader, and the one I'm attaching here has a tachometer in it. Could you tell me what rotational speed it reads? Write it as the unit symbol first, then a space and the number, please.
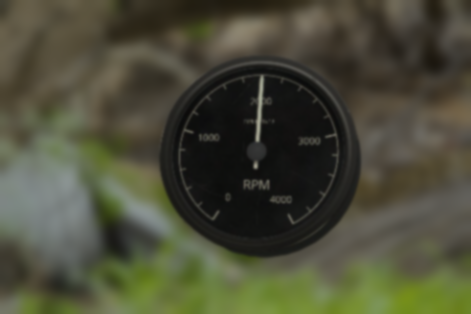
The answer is rpm 2000
